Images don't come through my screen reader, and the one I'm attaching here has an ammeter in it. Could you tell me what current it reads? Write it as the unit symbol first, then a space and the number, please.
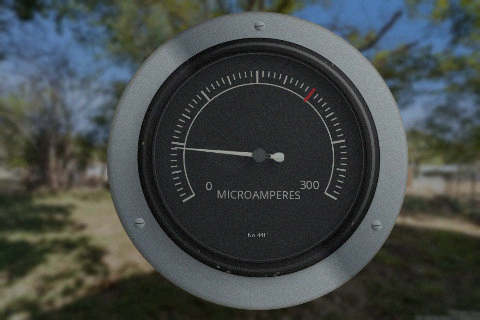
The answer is µA 45
